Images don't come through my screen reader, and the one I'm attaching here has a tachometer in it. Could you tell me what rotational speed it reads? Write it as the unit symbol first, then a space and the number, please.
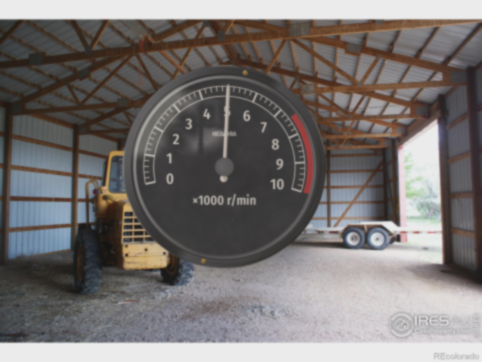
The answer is rpm 5000
